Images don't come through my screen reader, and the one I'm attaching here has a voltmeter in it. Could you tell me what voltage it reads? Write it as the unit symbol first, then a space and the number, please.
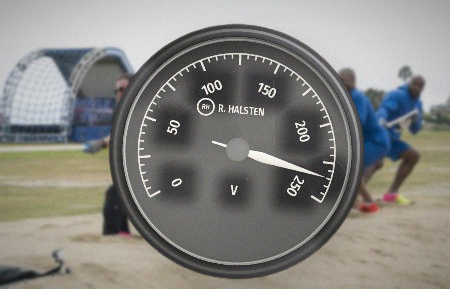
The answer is V 235
